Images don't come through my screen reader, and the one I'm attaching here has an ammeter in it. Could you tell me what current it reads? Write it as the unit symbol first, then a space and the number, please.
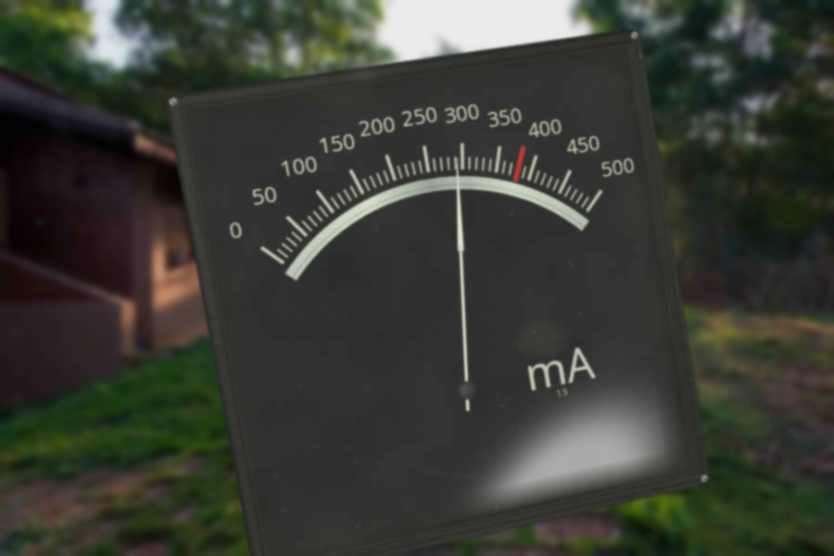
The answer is mA 290
